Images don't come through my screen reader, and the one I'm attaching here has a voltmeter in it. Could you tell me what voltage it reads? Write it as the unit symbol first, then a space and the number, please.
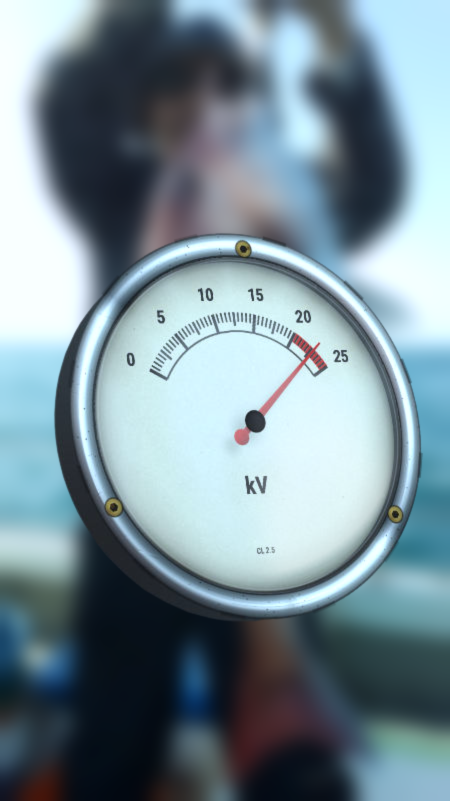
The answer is kV 22.5
